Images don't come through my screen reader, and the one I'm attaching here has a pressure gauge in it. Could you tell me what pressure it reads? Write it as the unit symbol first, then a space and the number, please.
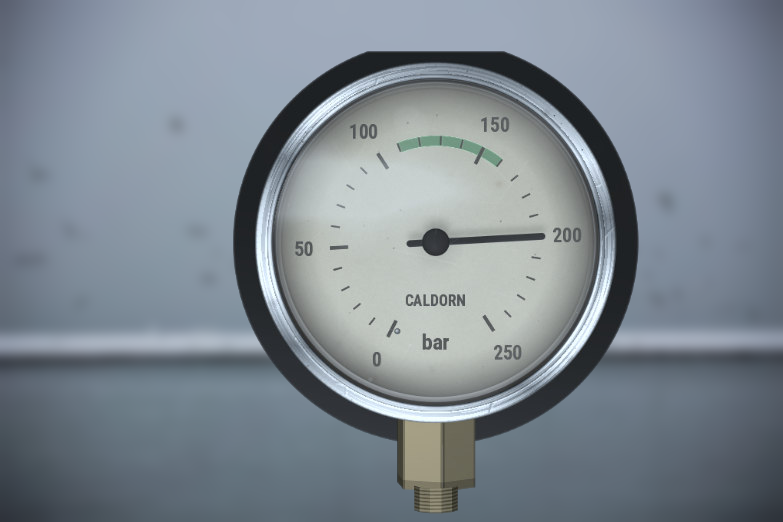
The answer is bar 200
